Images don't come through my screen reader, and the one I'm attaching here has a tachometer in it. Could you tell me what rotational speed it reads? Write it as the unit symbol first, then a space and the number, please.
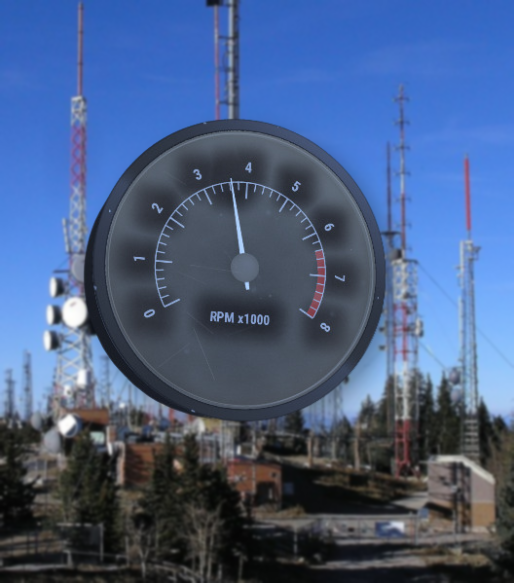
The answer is rpm 3600
